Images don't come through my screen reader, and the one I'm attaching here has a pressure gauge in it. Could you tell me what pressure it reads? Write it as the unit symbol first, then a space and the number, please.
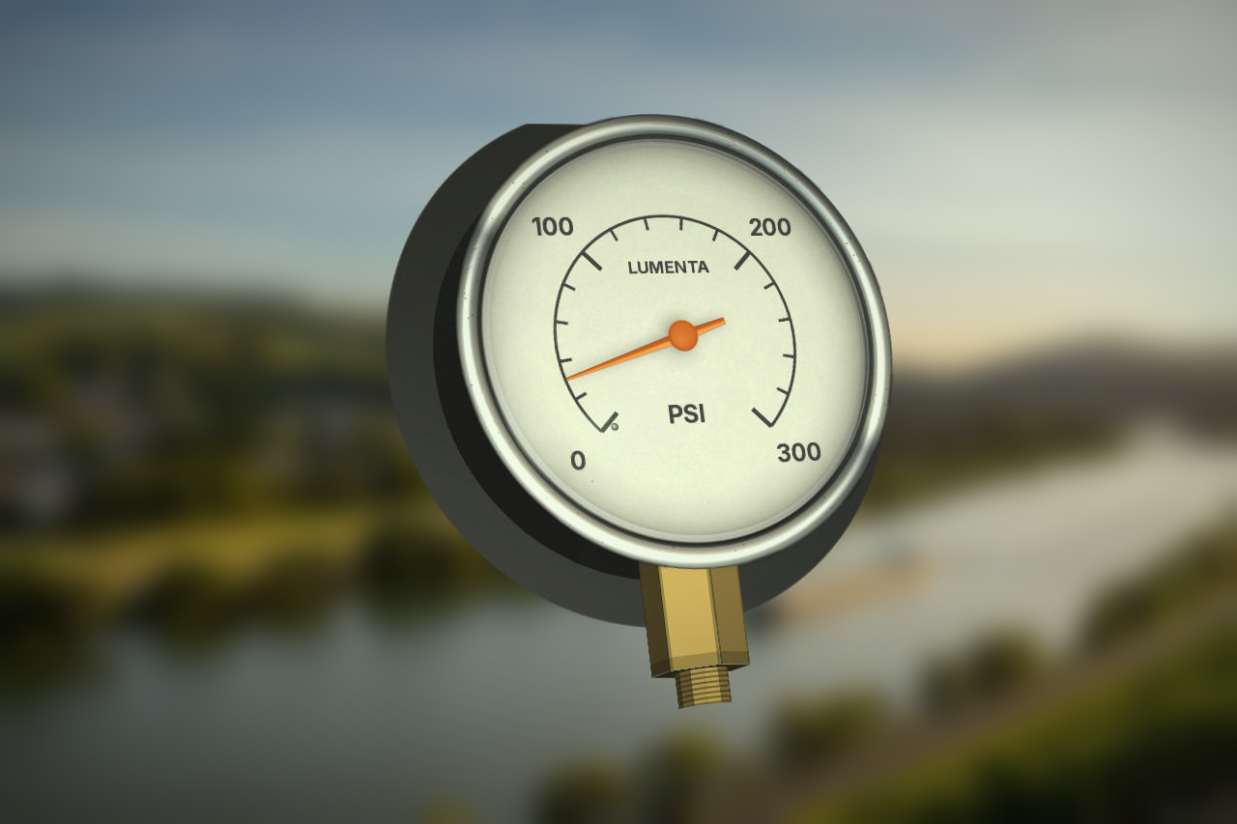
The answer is psi 30
